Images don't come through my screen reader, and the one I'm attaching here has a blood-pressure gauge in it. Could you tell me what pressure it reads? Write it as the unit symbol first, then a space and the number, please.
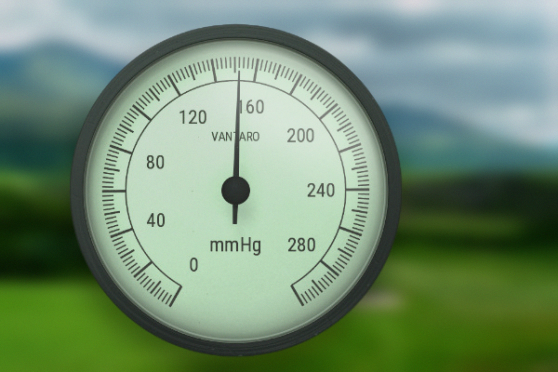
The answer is mmHg 152
